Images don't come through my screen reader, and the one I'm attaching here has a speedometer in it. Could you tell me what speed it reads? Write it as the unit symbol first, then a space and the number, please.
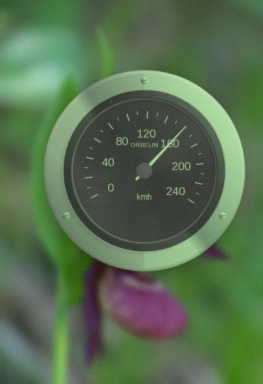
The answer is km/h 160
